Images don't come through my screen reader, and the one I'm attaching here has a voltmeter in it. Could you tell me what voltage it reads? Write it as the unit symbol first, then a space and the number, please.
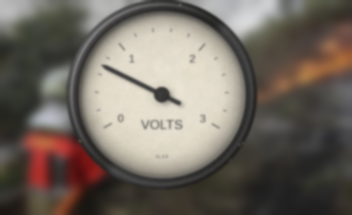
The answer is V 0.7
